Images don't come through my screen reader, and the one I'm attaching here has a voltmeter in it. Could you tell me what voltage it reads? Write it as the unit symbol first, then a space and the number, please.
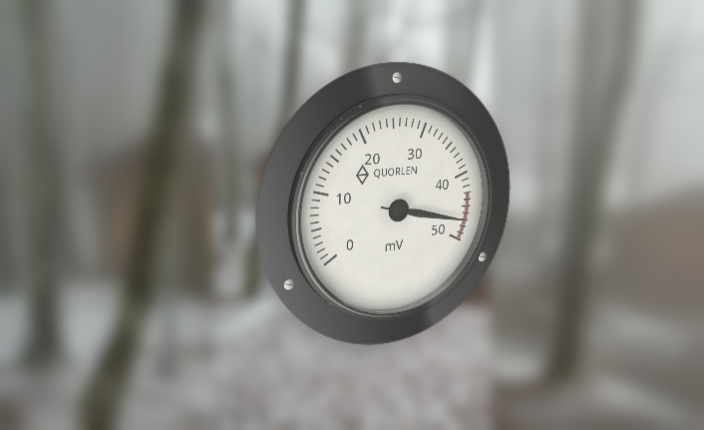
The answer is mV 47
